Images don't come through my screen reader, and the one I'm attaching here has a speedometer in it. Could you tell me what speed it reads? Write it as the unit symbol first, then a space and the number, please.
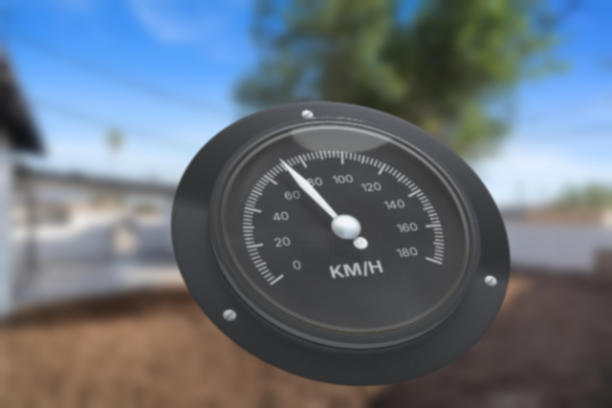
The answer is km/h 70
